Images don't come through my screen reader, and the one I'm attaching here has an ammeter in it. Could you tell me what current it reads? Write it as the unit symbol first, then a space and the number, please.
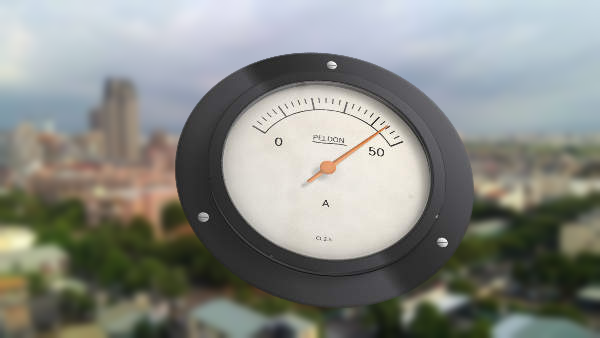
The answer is A 44
